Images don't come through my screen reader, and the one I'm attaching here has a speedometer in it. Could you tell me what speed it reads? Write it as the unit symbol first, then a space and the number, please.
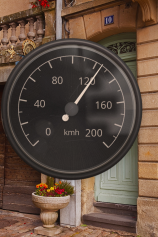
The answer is km/h 125
